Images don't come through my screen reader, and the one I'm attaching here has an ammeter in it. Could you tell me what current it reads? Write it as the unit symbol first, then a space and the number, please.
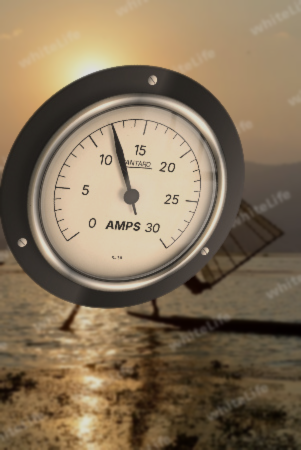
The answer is A 12
